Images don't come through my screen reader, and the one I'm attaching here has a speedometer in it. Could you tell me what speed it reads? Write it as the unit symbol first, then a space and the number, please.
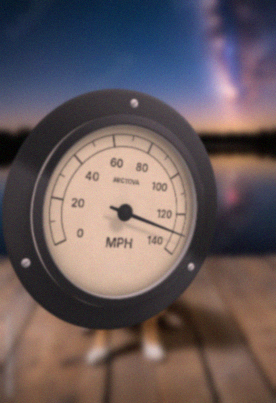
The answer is mph 130
